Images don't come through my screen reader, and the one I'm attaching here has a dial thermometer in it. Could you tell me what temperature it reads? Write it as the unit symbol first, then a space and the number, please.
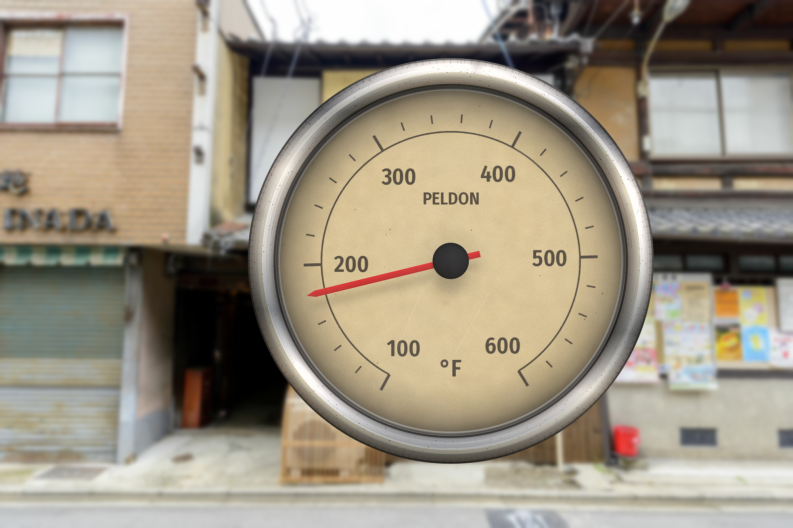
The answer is °F 180
